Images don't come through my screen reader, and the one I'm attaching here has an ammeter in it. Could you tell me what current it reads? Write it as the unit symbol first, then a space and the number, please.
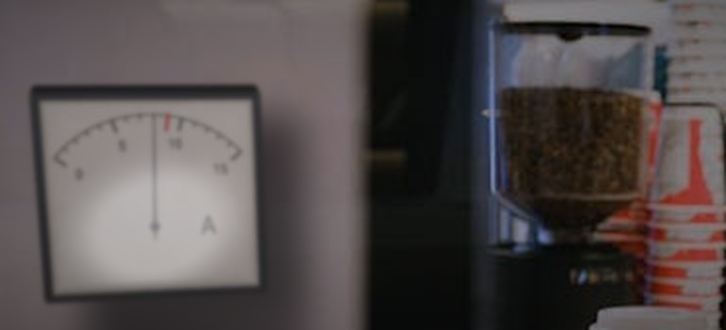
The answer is A 8
